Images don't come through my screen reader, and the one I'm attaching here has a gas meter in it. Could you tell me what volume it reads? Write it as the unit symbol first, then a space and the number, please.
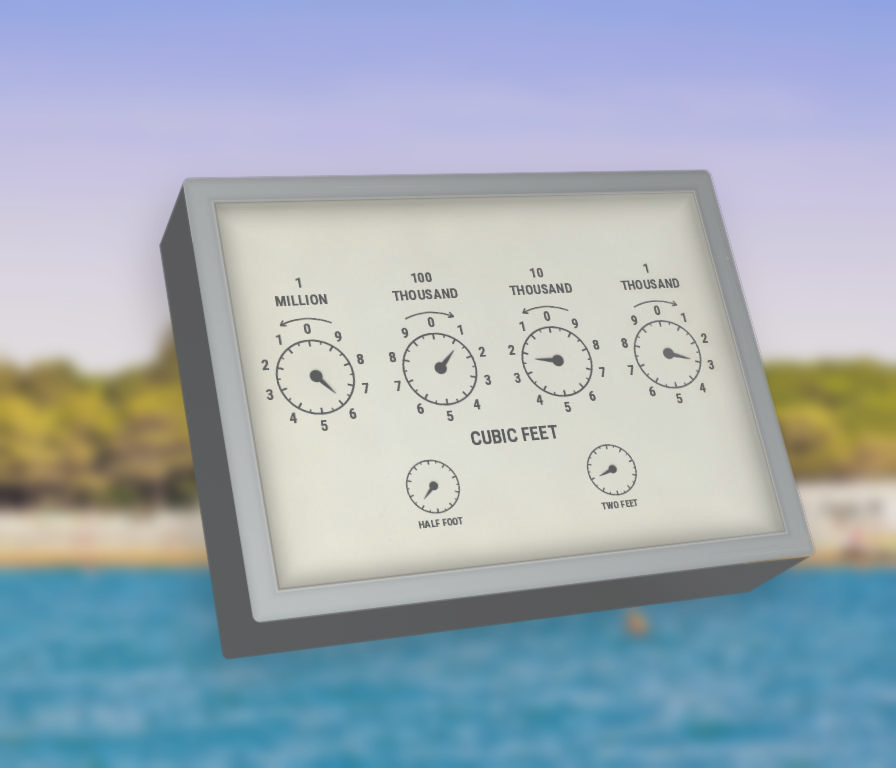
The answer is ft³ 612300
